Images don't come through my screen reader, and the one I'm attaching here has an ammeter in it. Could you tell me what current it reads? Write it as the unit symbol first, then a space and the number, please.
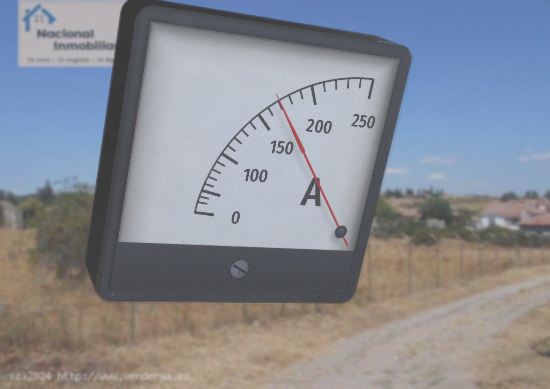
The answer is A 170
